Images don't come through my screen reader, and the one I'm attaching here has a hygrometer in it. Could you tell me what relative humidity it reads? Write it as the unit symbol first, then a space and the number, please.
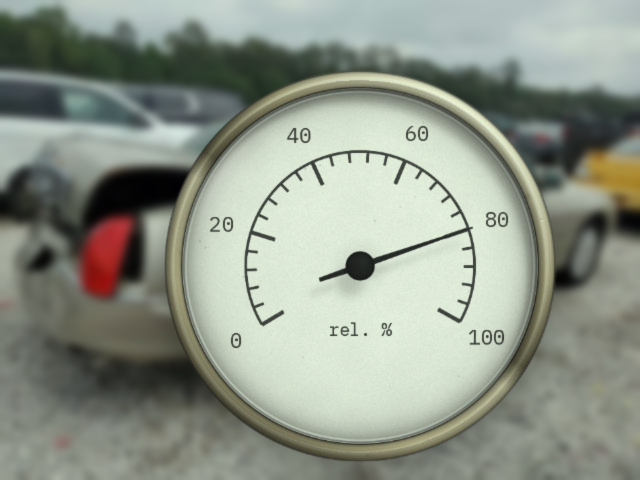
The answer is % 80
